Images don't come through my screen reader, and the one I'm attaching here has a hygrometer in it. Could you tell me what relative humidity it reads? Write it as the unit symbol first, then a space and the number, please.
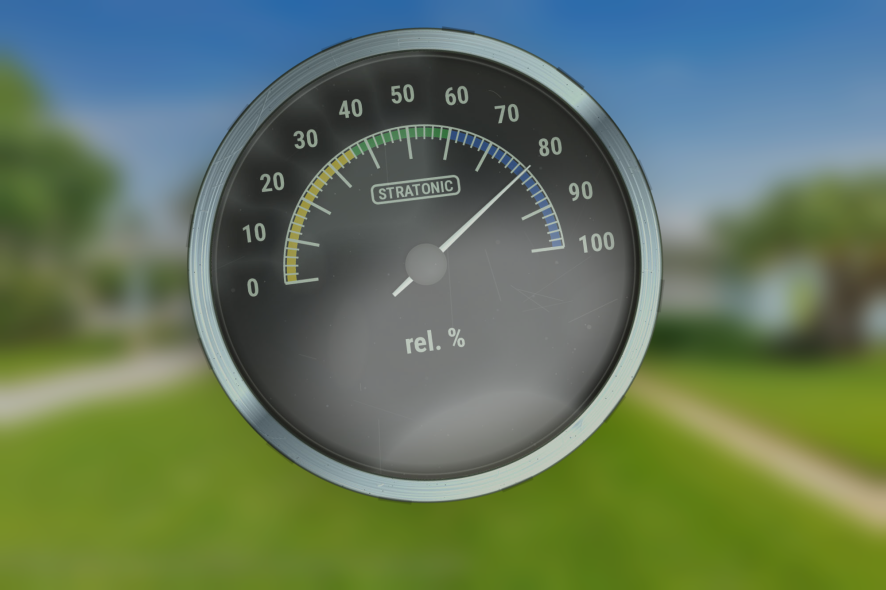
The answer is % 80
